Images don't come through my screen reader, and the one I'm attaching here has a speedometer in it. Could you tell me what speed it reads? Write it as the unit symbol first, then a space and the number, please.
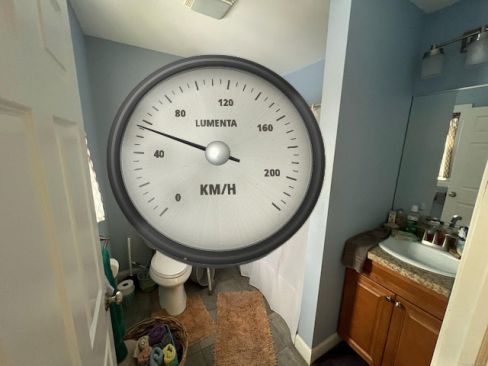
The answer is km/h 55
